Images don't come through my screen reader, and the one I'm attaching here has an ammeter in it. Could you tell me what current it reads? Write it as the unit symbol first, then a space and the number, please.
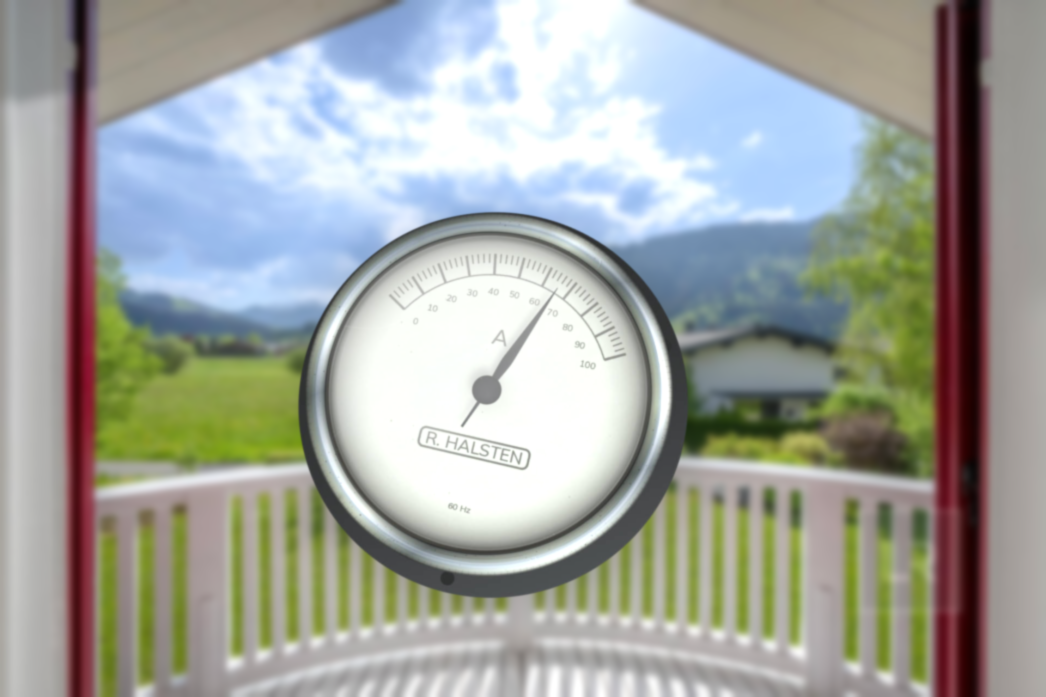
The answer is A 66
